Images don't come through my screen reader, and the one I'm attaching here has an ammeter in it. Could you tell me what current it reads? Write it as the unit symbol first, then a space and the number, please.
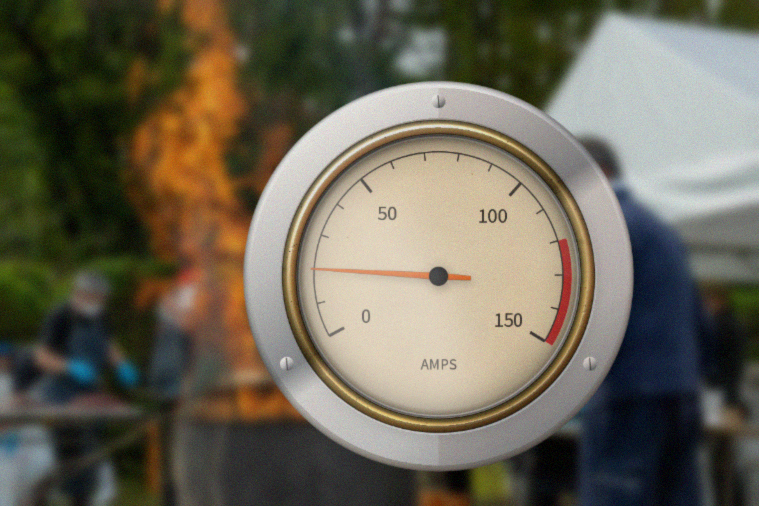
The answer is A 20
